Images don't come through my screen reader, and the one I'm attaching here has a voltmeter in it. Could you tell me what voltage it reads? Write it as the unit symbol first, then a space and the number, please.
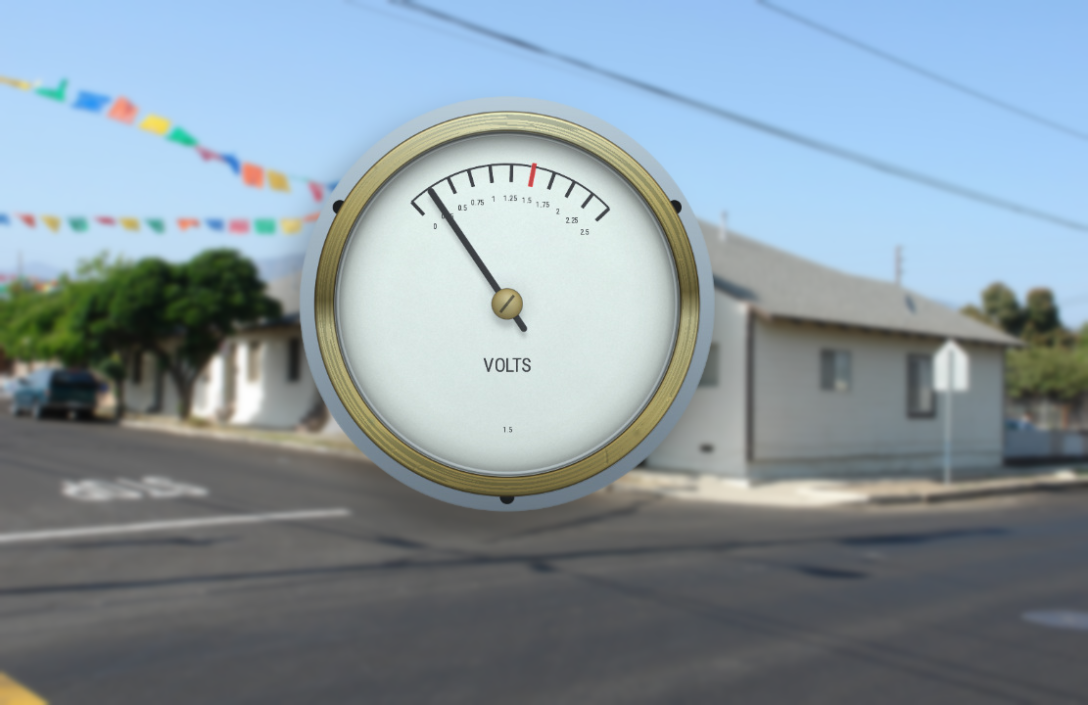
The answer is V 0.25
